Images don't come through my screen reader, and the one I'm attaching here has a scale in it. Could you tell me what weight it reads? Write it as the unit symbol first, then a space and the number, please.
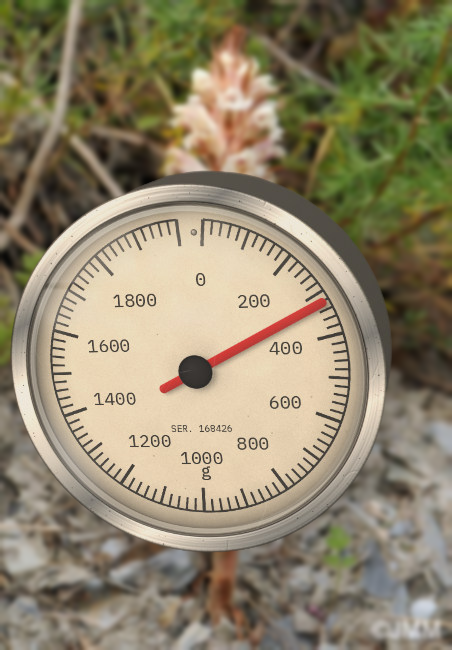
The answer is g 320
